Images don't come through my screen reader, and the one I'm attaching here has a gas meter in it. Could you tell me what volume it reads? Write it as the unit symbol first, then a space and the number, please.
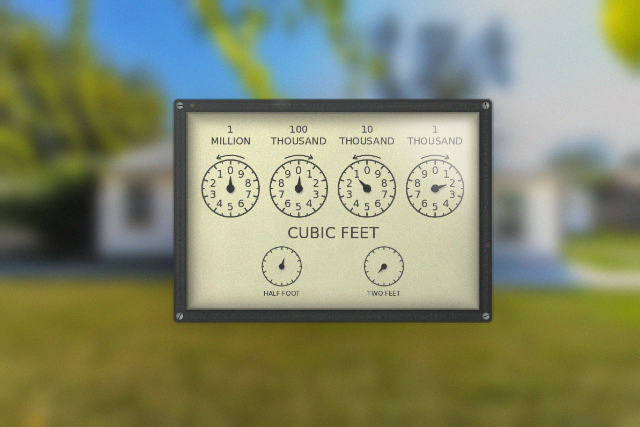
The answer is ft³ 1200
